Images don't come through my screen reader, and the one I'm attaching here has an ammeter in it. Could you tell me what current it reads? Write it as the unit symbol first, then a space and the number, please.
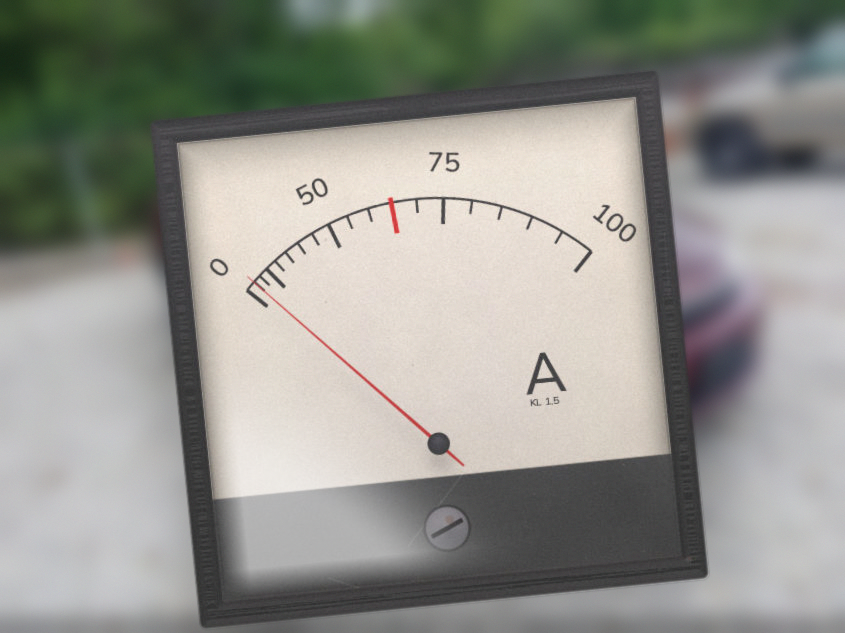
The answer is A 15
